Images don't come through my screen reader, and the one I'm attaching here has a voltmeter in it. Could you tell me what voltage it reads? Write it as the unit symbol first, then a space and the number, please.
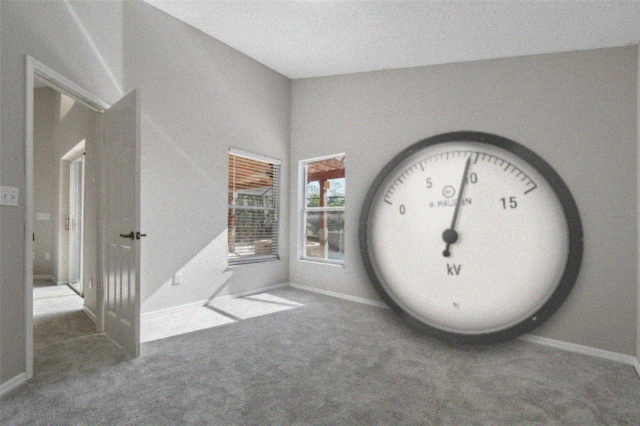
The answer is kV 9.5
